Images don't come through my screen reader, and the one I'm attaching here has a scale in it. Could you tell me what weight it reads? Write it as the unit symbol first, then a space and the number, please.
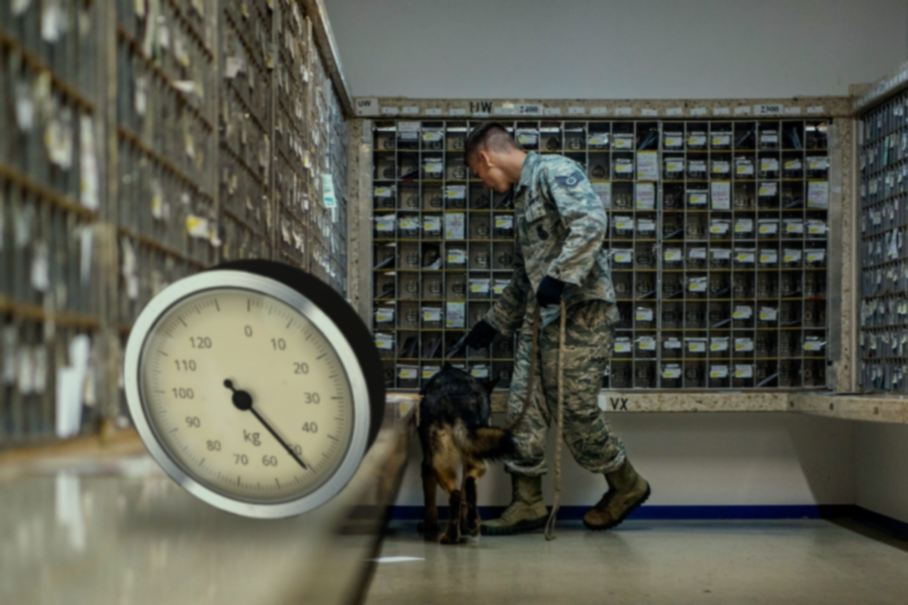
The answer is kg 50
